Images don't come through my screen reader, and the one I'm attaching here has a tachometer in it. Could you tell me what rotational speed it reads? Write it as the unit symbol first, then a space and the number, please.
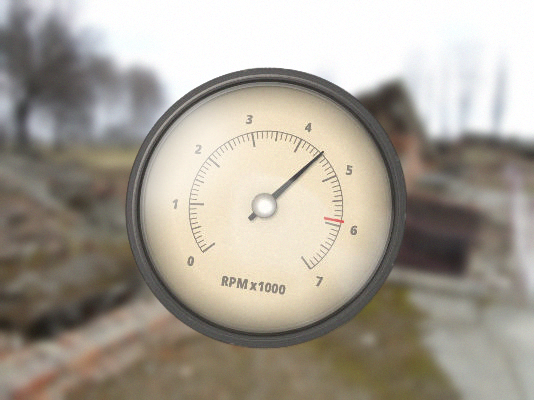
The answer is rpm 4500
